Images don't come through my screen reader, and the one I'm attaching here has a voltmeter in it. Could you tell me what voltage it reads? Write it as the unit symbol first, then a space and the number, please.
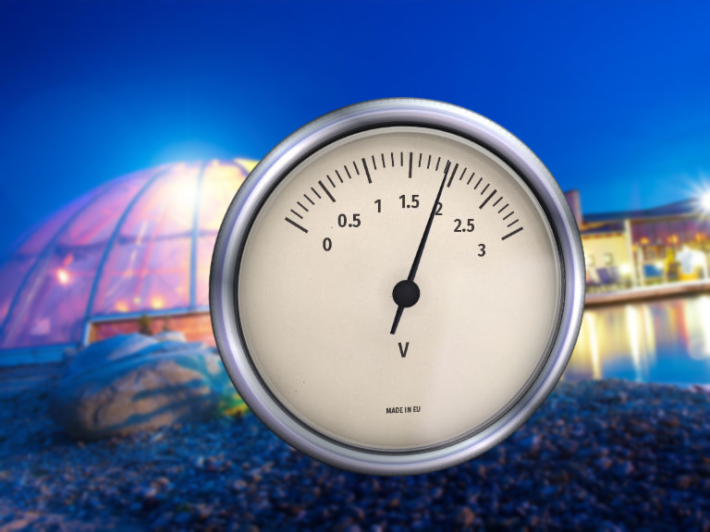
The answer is V 1.9
